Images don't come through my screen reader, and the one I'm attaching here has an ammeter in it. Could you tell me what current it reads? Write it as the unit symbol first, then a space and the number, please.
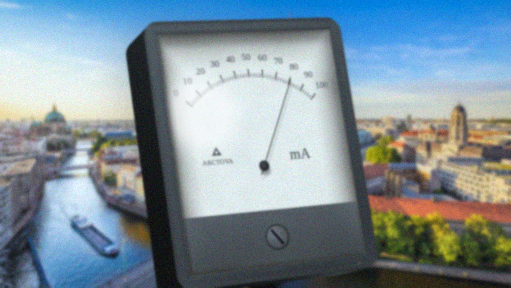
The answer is mA 80
